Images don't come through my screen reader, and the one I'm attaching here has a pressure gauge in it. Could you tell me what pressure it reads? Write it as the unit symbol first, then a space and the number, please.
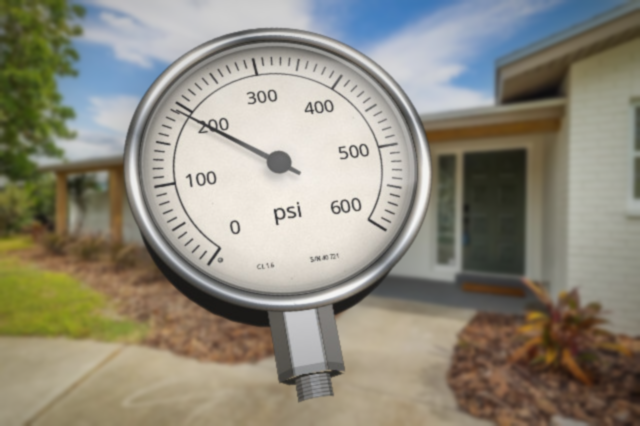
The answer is psi 190
